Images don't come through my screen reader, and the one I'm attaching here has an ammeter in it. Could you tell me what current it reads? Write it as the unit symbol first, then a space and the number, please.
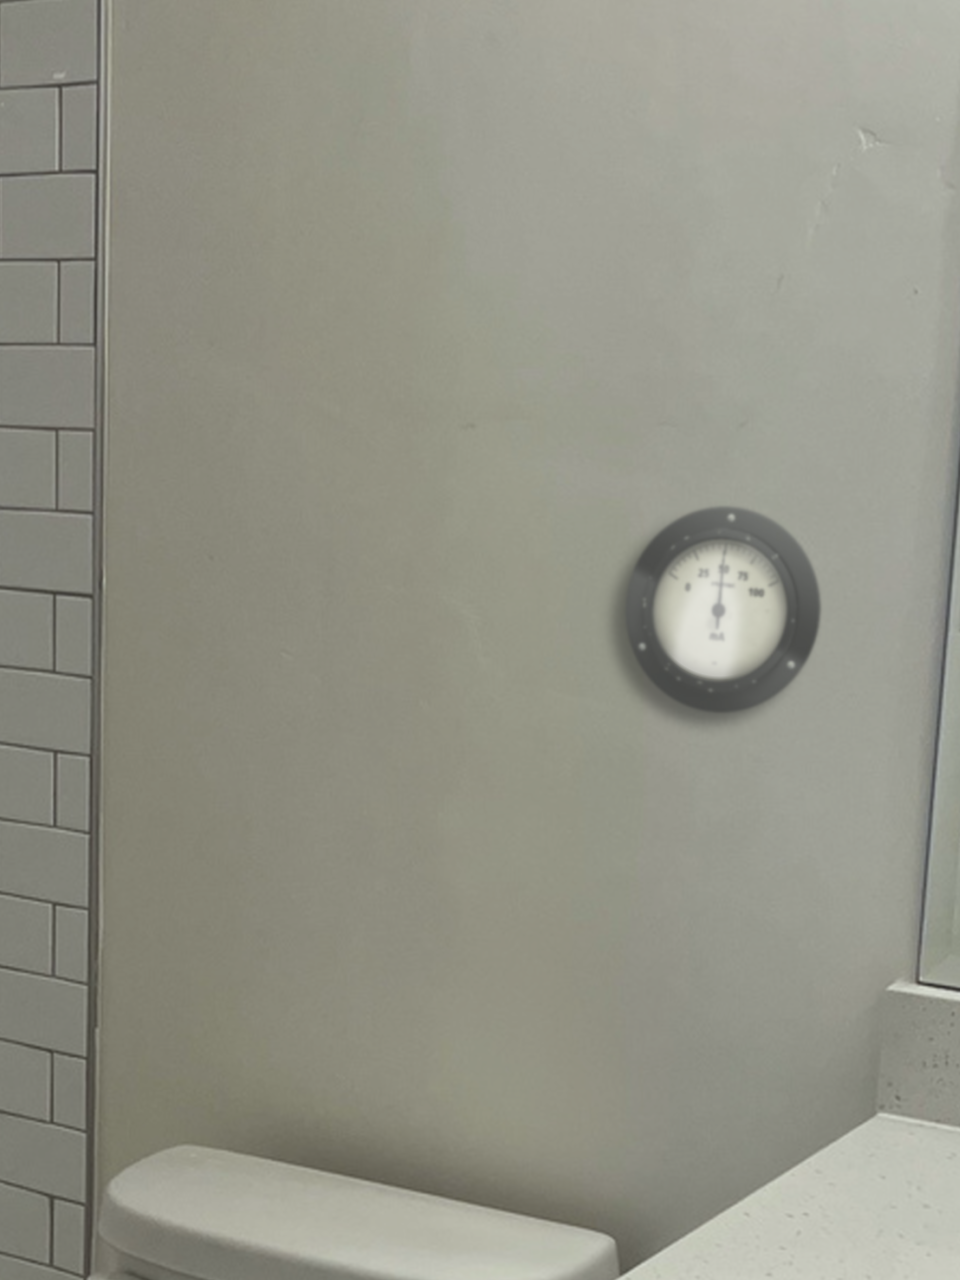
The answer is mA 50
